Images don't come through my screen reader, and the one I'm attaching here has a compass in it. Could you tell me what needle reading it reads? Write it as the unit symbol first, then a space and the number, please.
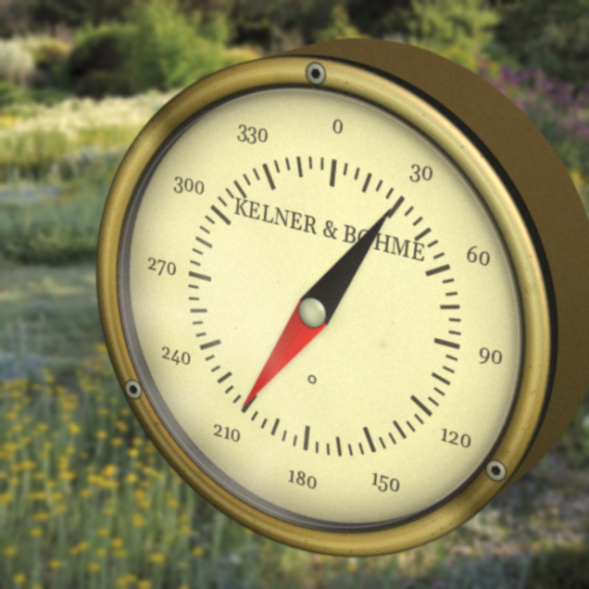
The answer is ° 210
